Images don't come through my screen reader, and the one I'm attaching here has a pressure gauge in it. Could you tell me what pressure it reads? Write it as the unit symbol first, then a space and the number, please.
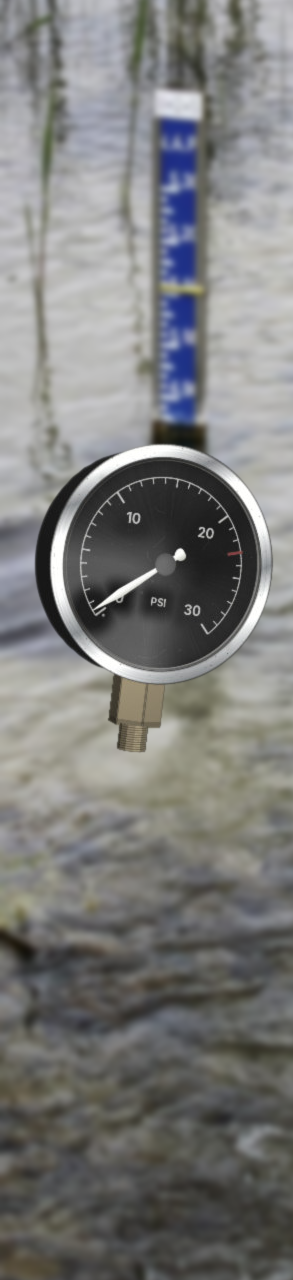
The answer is psi 0.5
